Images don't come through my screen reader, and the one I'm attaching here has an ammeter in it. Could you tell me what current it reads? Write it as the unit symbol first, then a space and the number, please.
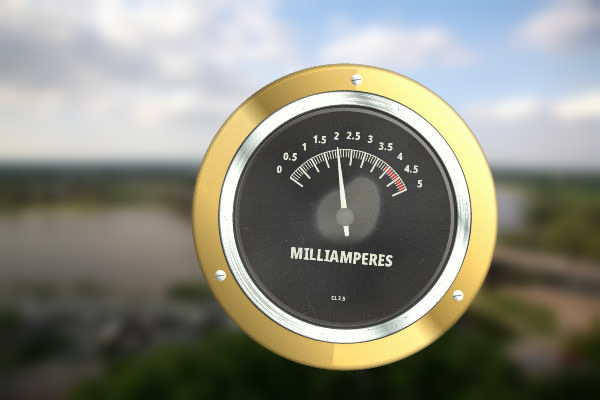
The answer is mA 2
